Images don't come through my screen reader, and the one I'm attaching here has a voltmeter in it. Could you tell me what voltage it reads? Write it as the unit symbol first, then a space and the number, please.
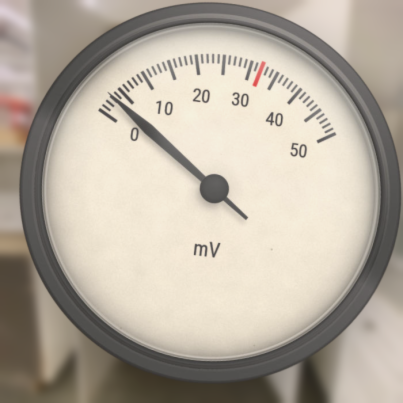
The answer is mV 3
